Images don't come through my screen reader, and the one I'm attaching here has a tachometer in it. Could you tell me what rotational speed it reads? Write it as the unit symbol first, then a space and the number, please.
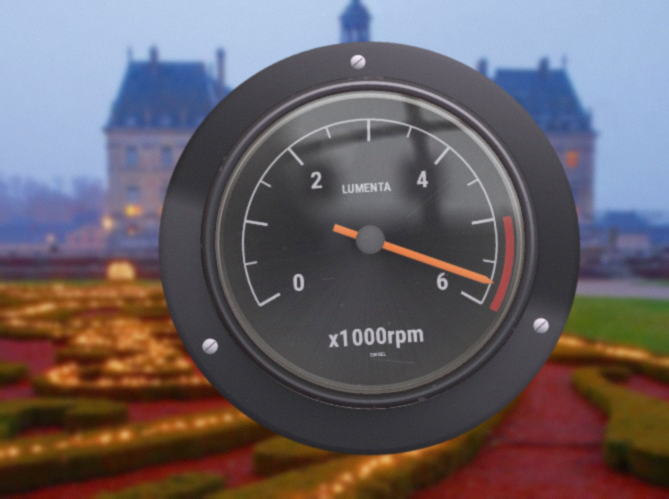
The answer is rpm 5750
